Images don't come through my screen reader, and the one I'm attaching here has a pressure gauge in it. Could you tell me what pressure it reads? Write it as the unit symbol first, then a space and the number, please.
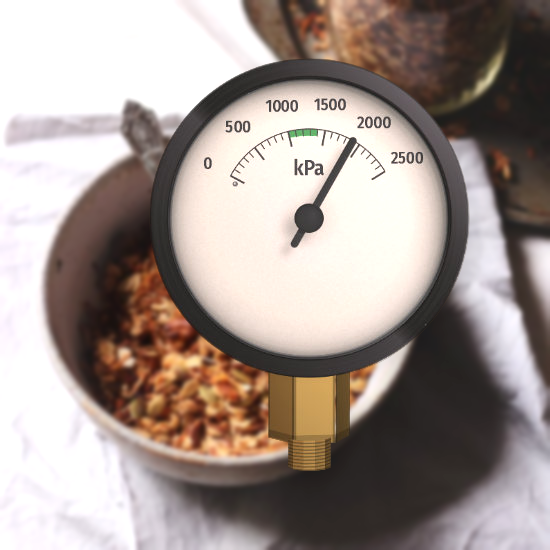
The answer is kPa 1900
